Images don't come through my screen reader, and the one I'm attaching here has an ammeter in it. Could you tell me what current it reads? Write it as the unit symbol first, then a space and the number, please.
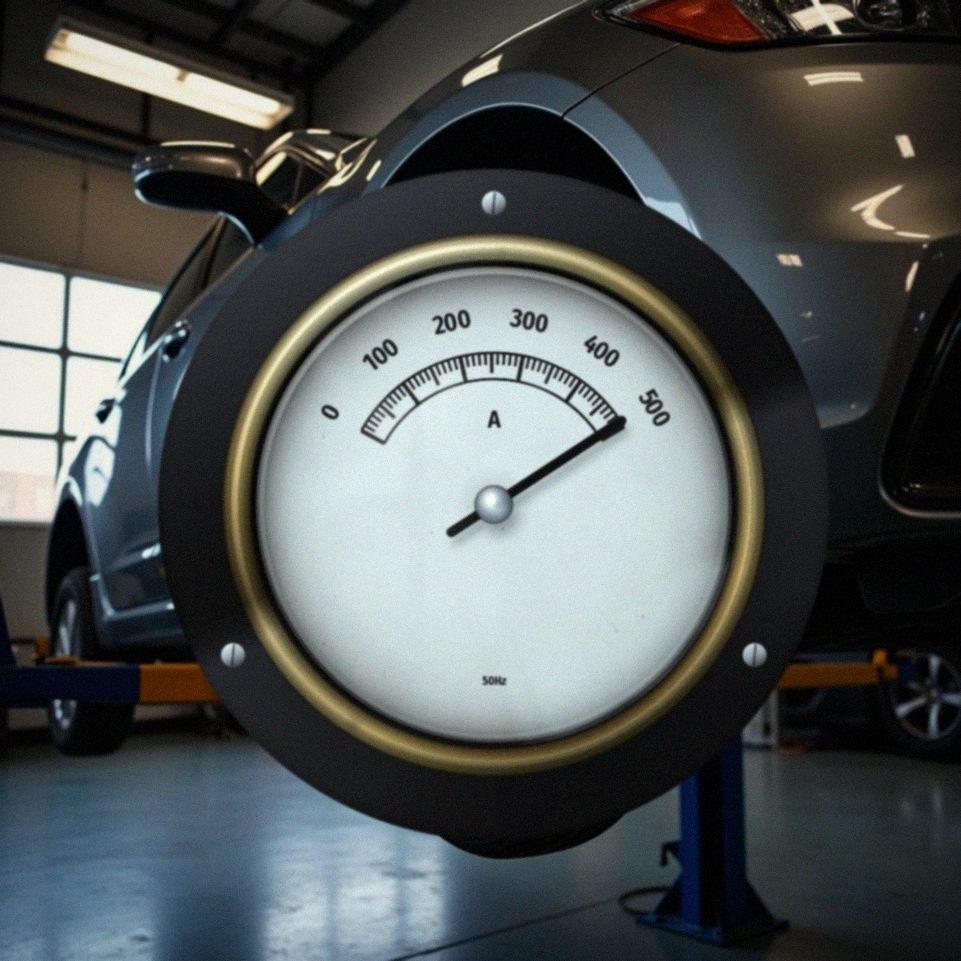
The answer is A 490
